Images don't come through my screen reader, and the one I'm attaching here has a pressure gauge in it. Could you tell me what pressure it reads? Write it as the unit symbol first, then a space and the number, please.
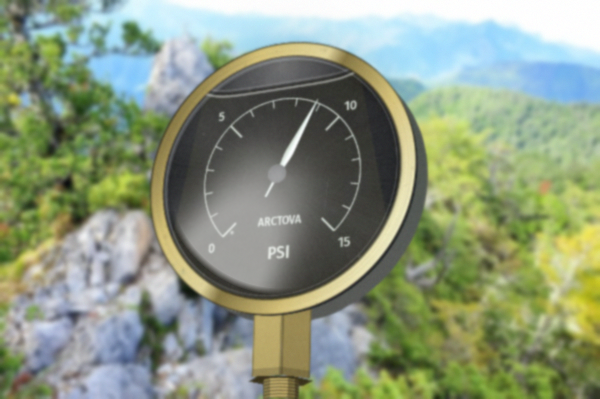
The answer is psi 9
